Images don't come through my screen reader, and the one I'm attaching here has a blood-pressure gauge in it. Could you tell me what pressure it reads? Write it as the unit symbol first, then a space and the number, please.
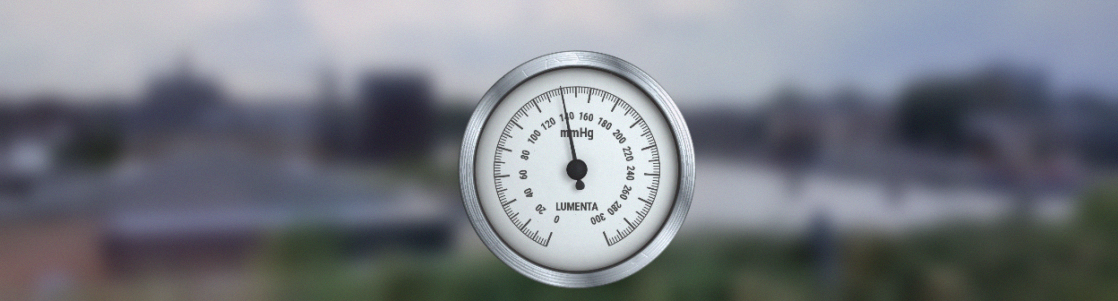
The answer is mmHg 140
